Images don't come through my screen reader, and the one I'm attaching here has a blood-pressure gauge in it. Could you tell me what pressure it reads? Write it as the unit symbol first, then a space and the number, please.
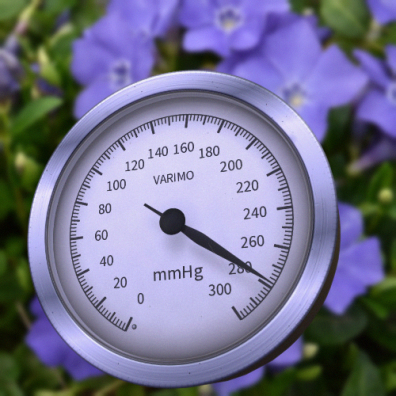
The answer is mmHg 278
